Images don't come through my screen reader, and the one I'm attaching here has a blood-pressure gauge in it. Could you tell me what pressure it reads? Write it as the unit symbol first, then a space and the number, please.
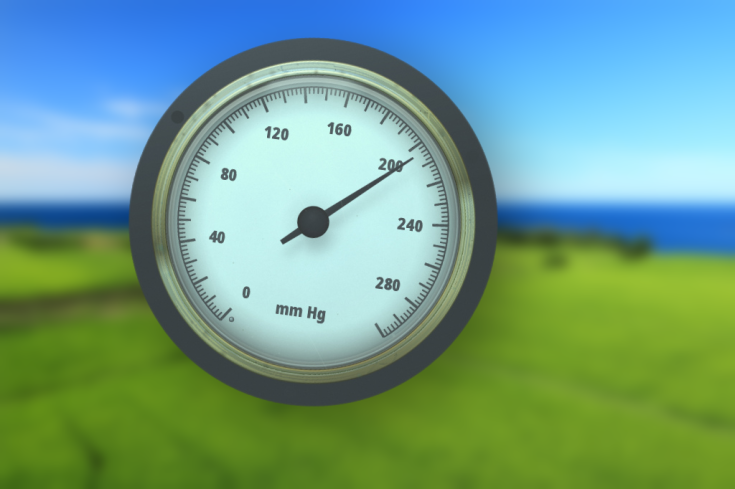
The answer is mmHg 204
